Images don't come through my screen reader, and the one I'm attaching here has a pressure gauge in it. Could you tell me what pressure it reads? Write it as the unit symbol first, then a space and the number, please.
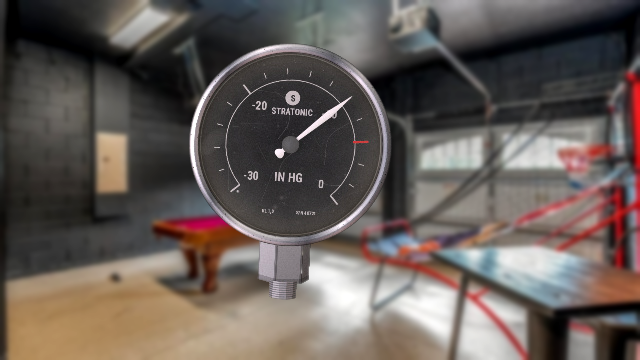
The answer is inHg -10
